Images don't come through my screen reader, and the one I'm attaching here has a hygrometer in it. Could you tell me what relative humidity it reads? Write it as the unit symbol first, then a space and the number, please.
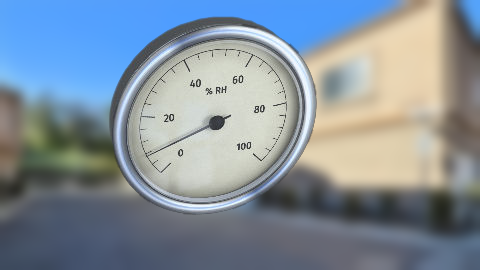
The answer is % 8
